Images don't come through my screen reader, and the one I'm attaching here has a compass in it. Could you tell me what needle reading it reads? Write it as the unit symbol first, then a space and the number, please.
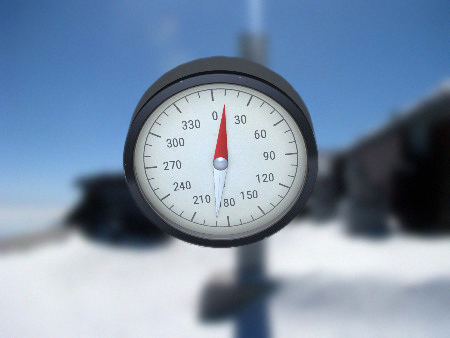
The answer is ° 10
